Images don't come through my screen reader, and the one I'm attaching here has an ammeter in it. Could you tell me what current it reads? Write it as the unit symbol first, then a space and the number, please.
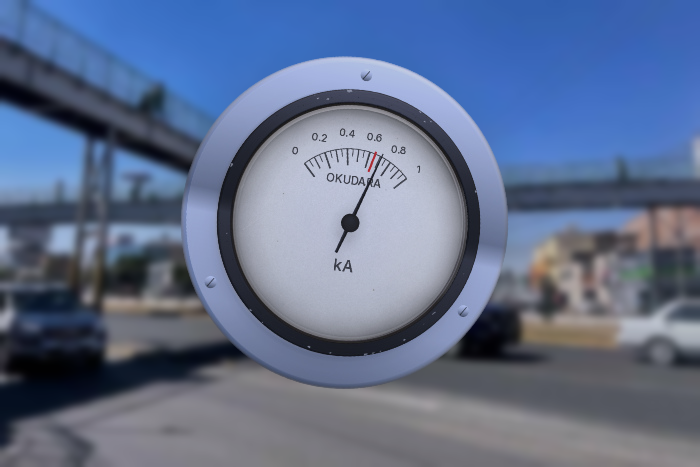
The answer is kA 0.7
